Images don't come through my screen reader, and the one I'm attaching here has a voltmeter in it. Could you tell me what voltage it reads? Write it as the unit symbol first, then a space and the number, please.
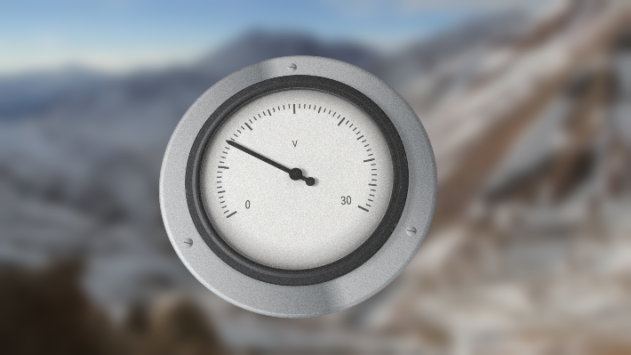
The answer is V 7.5
